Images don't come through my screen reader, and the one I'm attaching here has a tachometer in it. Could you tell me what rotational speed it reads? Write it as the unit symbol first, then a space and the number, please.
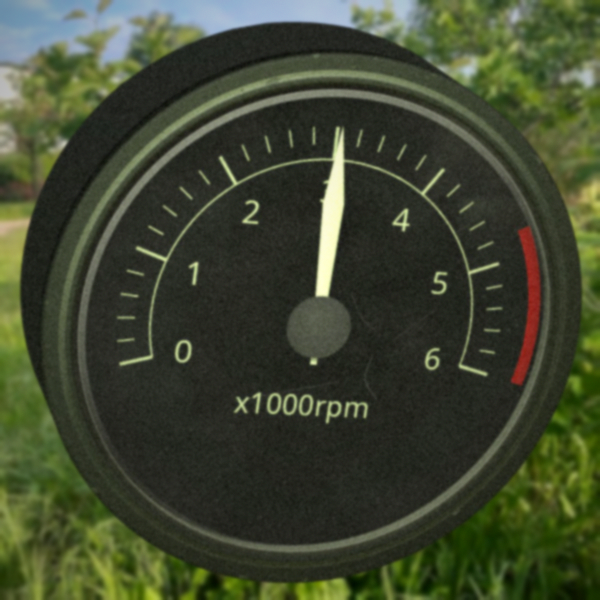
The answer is rpm 3000
